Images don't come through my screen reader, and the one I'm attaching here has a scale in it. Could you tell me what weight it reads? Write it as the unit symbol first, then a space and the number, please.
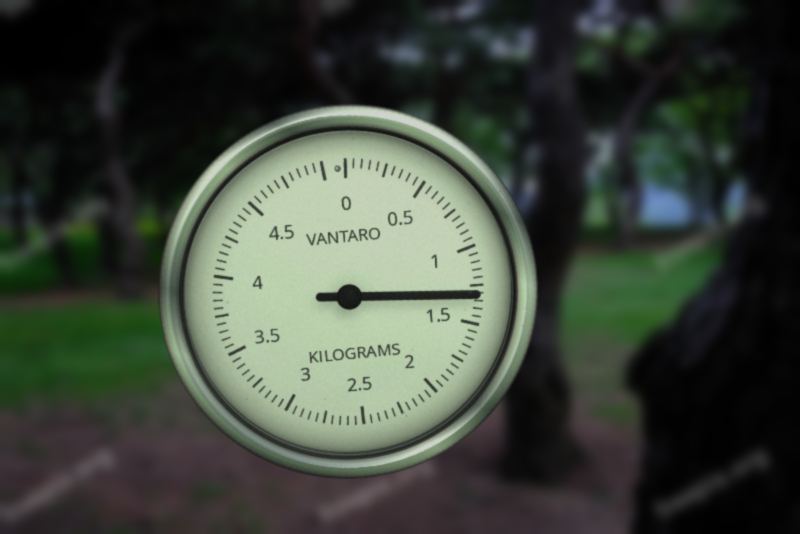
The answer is kg 1.3
